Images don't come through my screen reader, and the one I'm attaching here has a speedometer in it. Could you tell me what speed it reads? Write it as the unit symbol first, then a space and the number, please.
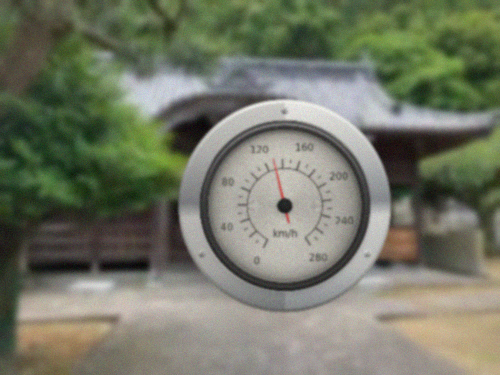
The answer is km/h 130
